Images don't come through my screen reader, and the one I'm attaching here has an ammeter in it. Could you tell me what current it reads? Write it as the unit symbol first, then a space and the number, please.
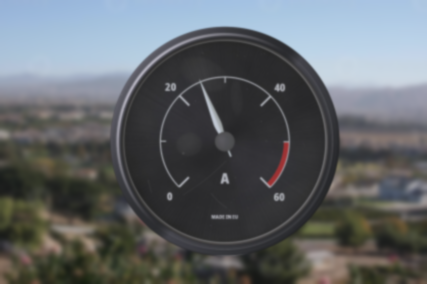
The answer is A 25
